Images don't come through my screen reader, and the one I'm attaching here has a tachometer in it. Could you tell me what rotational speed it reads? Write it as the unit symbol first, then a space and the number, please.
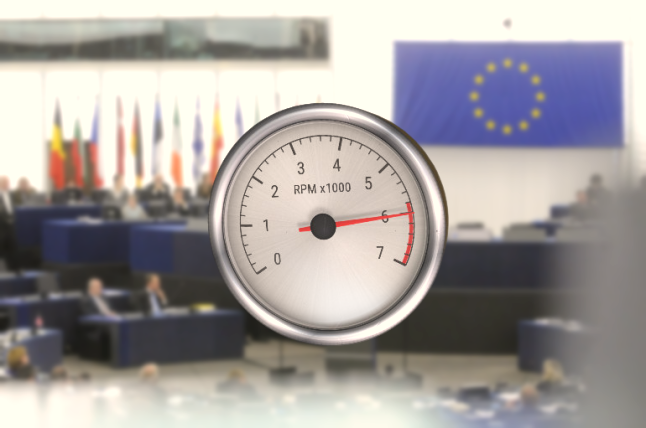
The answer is rpm 6000
